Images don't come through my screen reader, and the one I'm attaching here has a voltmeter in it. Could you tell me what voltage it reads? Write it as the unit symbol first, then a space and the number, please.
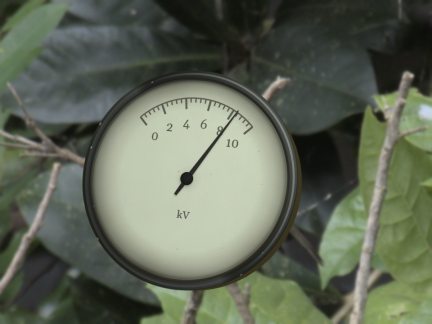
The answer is kV 8.4
